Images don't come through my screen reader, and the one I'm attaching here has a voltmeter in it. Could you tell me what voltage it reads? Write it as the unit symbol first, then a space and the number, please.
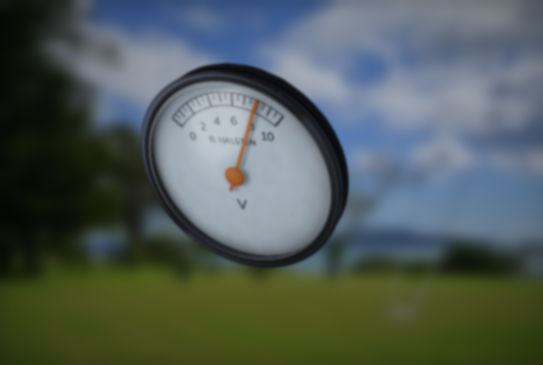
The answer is V 8
